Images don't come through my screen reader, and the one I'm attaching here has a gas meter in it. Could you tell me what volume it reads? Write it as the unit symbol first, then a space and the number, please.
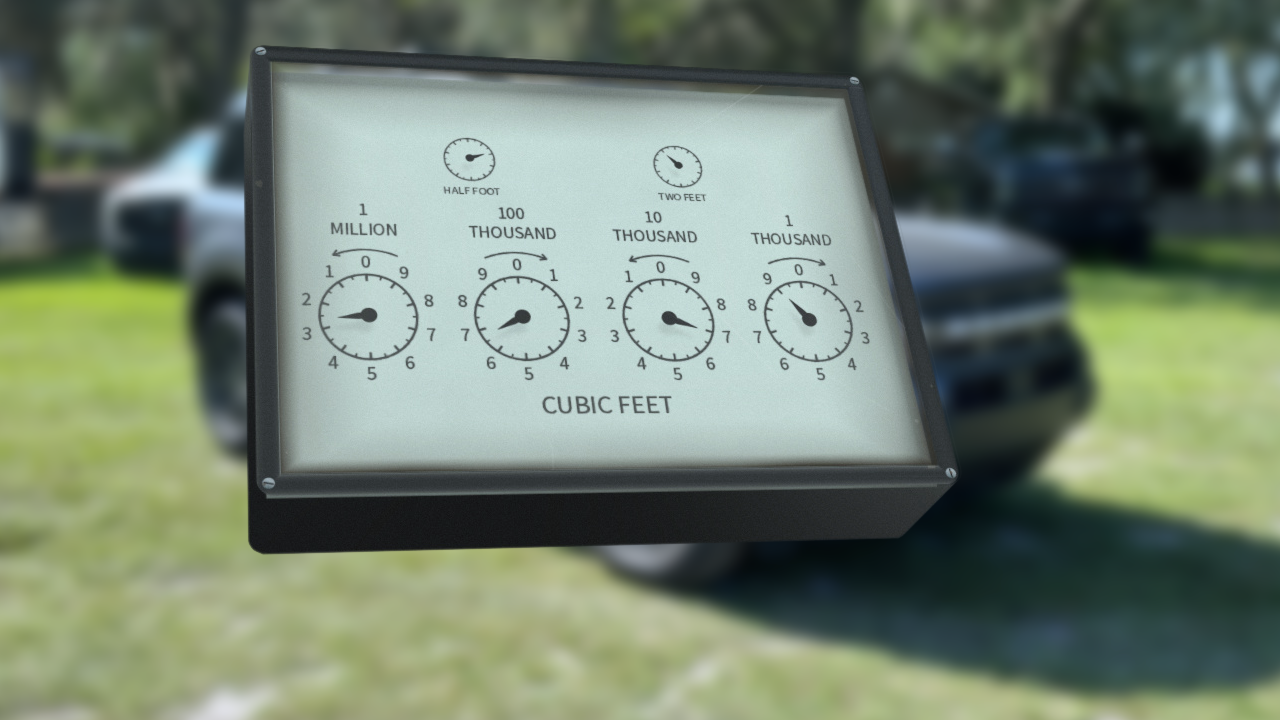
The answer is ft³ 266900
